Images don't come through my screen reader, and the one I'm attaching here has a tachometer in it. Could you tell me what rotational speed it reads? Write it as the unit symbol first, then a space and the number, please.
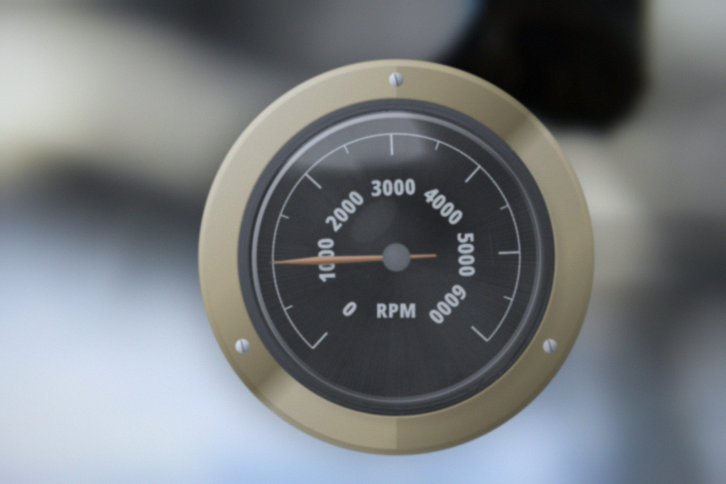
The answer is rpm 1000
